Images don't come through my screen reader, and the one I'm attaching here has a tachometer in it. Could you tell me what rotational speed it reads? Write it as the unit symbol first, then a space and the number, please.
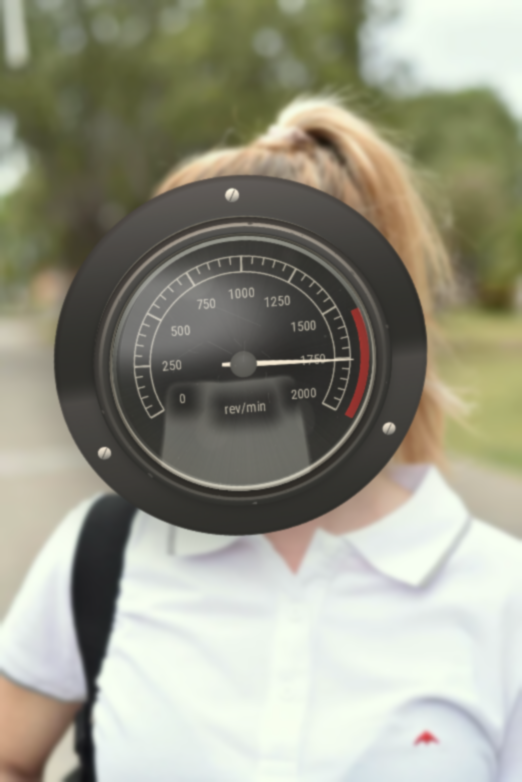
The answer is rpm 1750
